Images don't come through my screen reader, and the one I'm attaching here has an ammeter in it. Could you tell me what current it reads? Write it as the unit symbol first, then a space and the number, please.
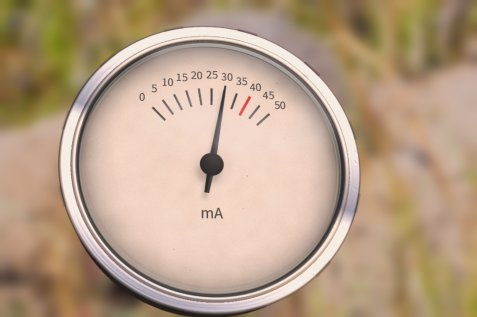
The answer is mA 30
